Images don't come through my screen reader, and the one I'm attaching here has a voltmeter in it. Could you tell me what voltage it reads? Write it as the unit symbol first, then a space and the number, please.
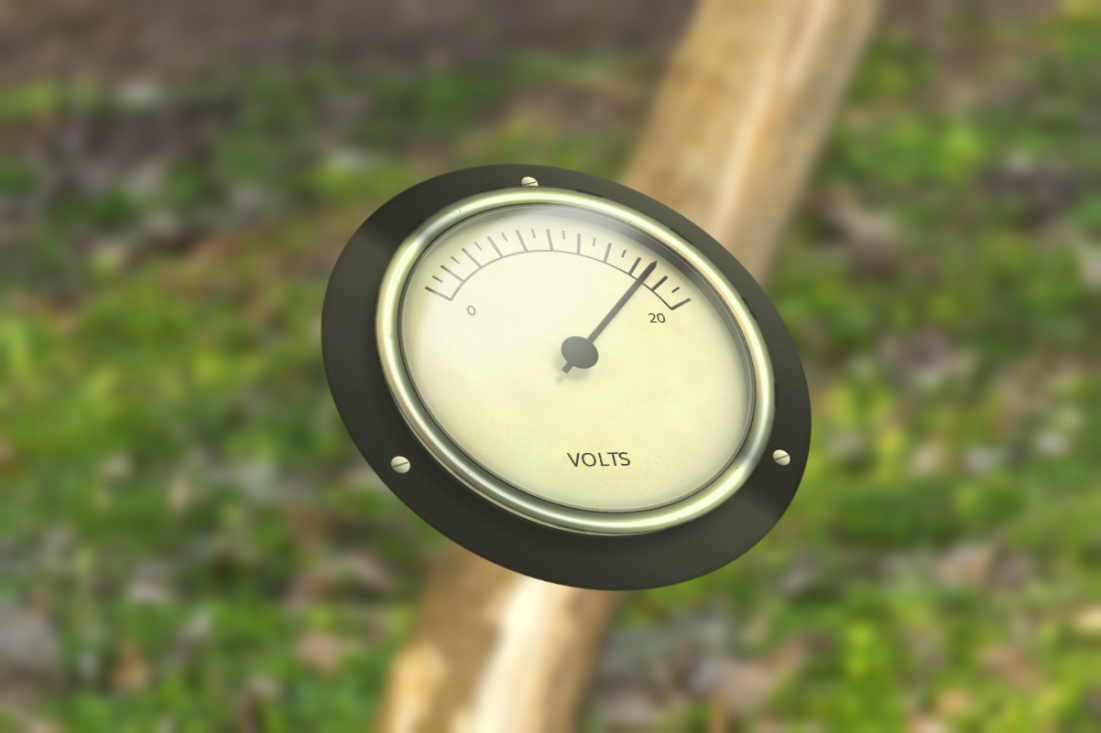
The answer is V 17
